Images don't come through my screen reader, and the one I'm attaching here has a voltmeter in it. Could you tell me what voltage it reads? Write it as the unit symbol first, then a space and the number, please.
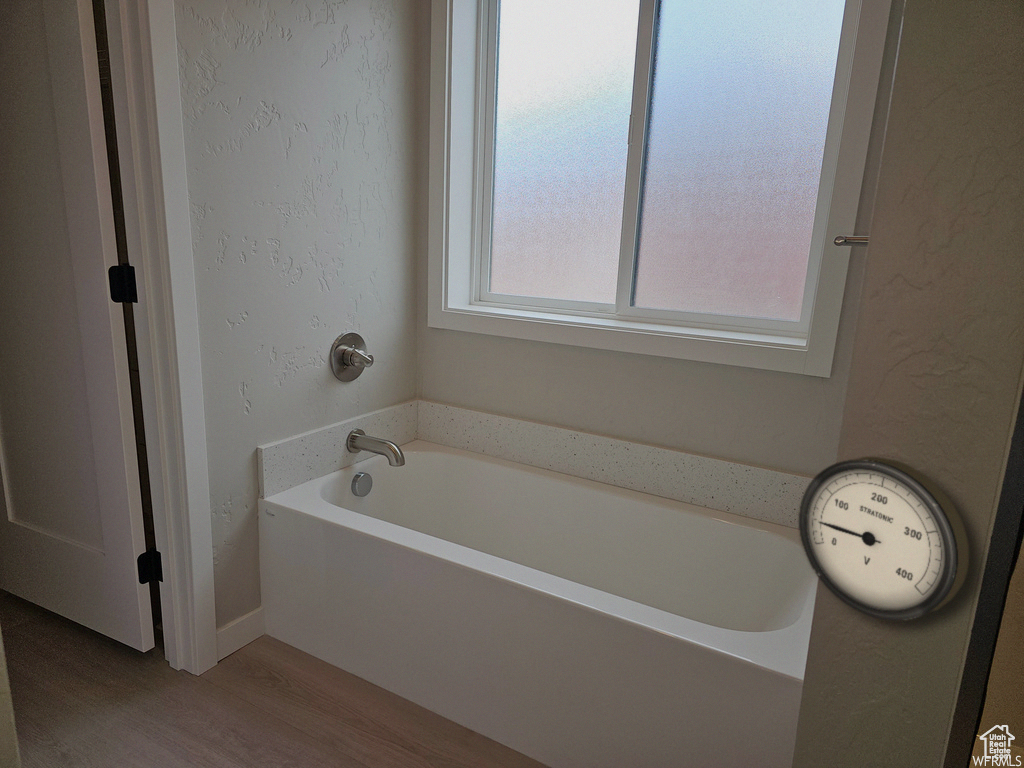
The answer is V 40
